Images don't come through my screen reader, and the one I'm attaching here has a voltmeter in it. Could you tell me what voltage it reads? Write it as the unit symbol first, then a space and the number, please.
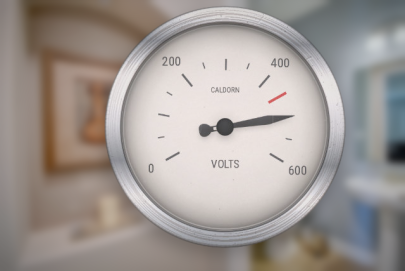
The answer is V 500
